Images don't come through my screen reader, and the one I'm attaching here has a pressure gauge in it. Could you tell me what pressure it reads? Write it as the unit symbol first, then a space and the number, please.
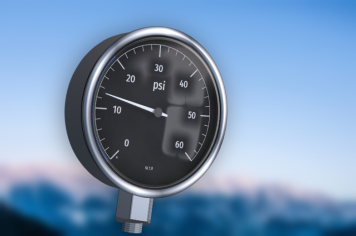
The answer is psi 13
